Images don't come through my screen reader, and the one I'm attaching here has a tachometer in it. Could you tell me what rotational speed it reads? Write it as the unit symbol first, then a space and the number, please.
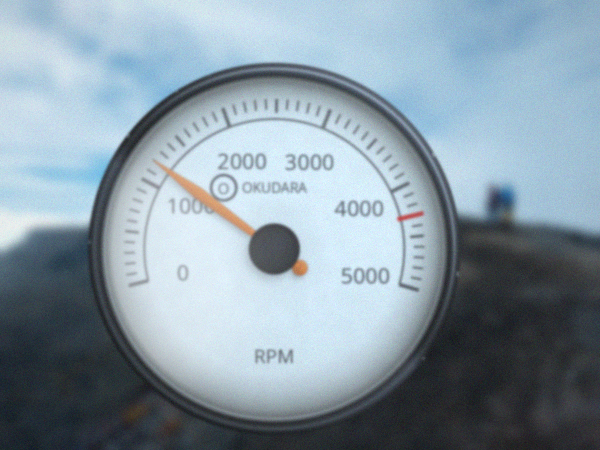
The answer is rpm 1200
